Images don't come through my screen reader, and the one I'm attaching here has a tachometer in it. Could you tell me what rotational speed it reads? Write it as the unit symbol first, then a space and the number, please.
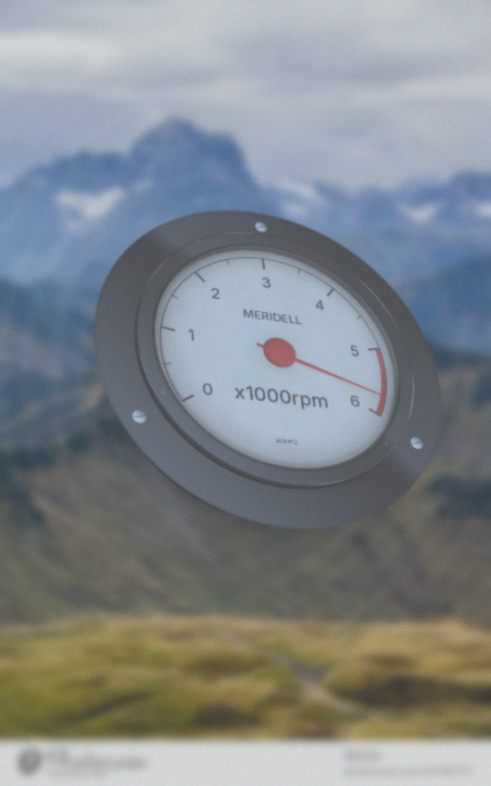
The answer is rpm 5750
